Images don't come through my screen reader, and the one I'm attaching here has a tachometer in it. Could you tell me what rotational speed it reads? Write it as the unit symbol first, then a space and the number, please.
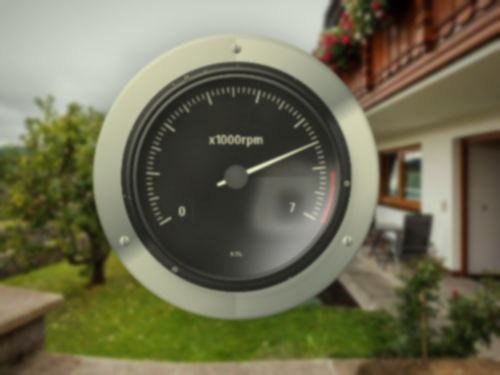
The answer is rpm 5500
